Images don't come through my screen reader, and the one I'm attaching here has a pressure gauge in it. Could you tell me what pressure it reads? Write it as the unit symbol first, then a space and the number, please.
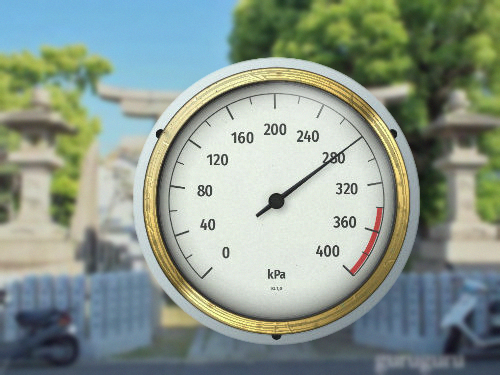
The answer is kPa 280
